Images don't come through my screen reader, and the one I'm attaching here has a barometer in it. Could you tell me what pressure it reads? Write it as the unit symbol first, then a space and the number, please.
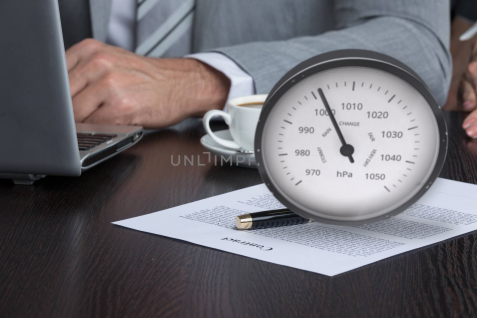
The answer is hPa 1002
